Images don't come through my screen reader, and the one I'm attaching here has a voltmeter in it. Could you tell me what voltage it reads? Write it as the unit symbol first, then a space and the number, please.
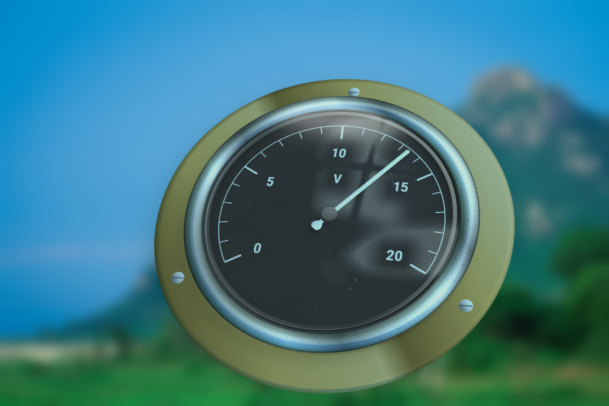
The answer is V 13.5
